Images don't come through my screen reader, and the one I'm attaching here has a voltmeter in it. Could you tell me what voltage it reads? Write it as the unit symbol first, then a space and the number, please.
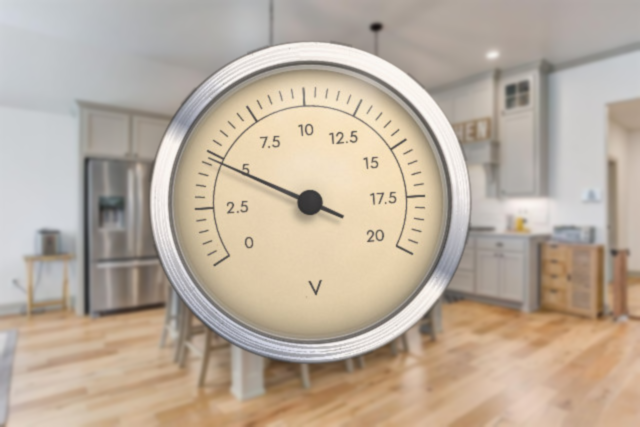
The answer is V 4.75
